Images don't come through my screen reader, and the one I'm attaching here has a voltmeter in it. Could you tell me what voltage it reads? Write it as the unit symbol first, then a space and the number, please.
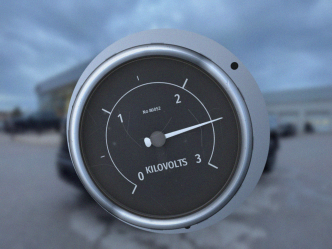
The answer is kV 2.5
